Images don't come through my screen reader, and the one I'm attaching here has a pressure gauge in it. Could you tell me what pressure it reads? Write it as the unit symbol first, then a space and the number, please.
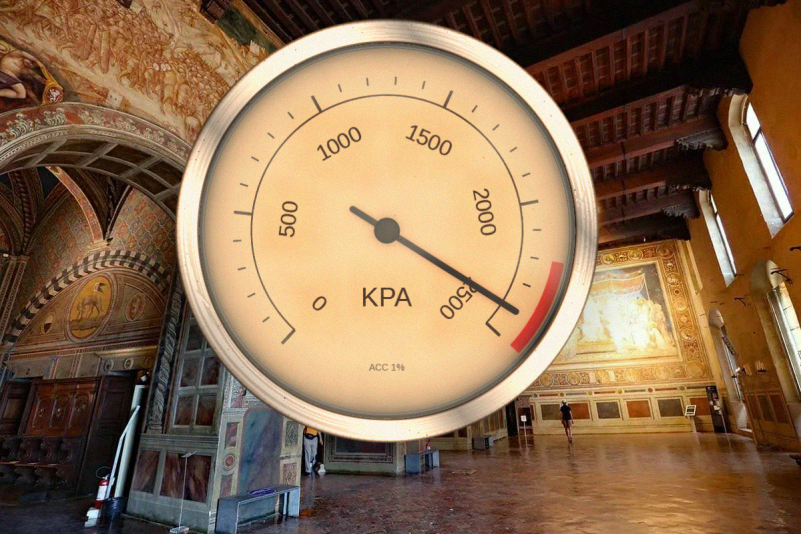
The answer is kPa 2400
